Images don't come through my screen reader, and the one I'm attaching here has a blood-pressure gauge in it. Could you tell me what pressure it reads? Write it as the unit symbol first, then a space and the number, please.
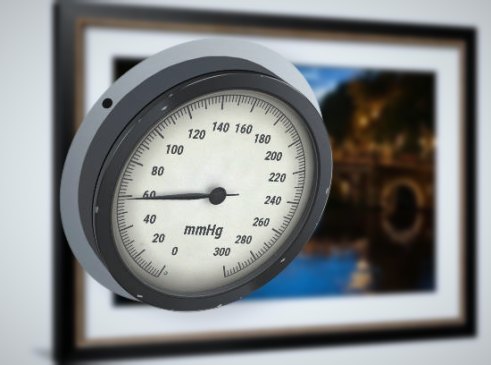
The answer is mmHg 60
